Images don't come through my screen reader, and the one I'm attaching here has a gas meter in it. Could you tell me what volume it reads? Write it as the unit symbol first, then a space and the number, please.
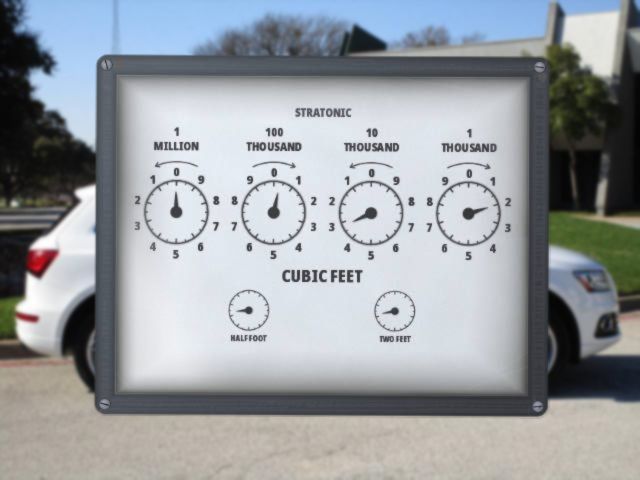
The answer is ft³ 3200
